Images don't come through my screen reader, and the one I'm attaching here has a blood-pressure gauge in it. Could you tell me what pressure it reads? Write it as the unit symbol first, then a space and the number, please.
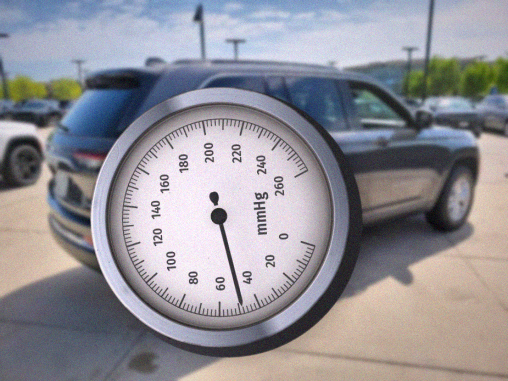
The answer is mmHg 48
